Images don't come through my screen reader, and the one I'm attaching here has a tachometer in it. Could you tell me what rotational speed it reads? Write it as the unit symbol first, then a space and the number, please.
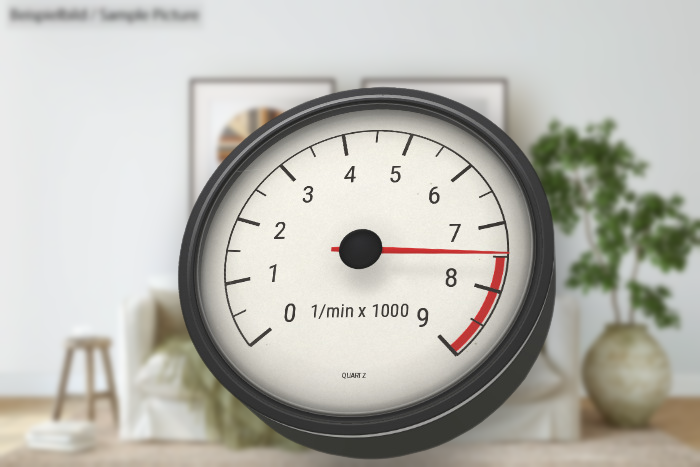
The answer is rpm 7500
